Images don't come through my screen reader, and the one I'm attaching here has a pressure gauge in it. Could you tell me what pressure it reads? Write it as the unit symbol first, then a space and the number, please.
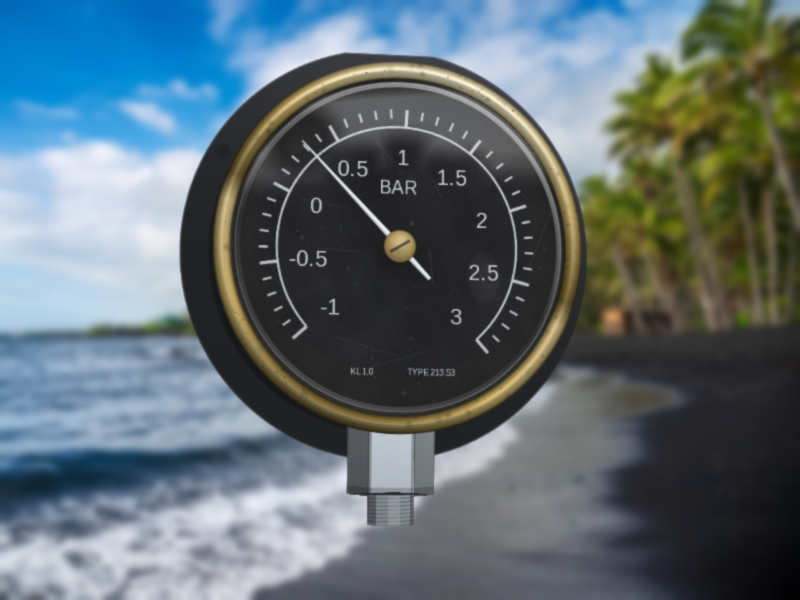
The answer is bar 0.3
